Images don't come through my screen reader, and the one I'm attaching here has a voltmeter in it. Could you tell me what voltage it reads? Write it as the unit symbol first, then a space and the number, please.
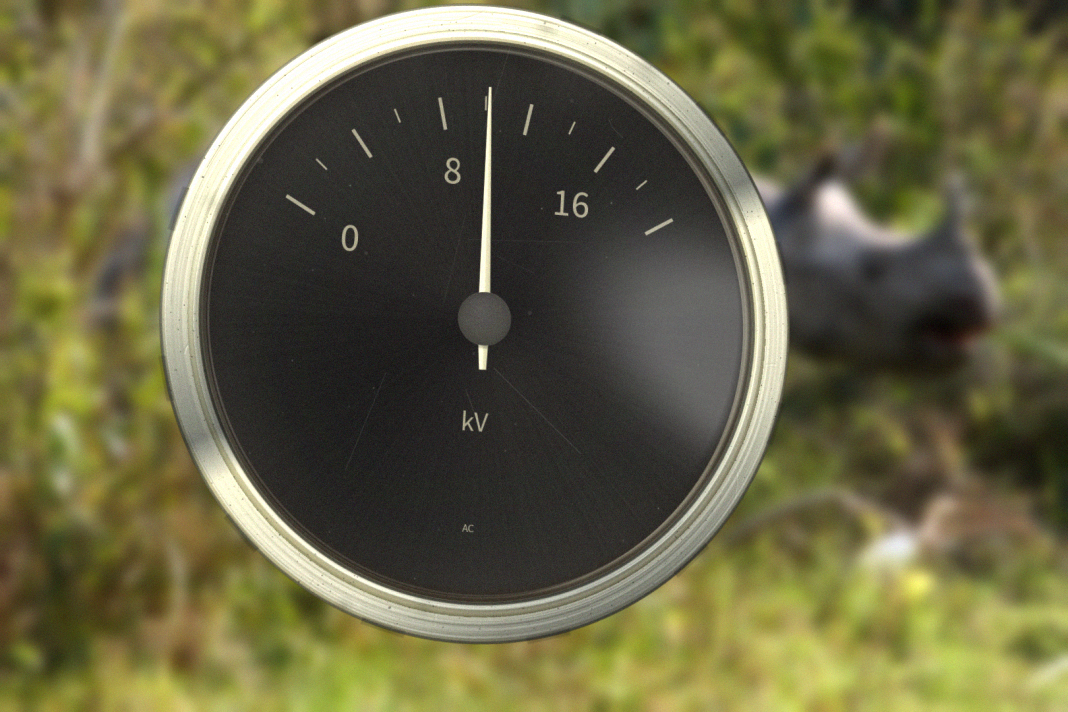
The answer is kV 10
